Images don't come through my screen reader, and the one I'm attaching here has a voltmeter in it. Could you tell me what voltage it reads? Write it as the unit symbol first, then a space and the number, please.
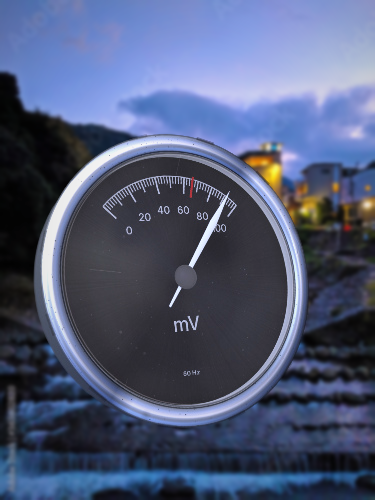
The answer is mV 90
